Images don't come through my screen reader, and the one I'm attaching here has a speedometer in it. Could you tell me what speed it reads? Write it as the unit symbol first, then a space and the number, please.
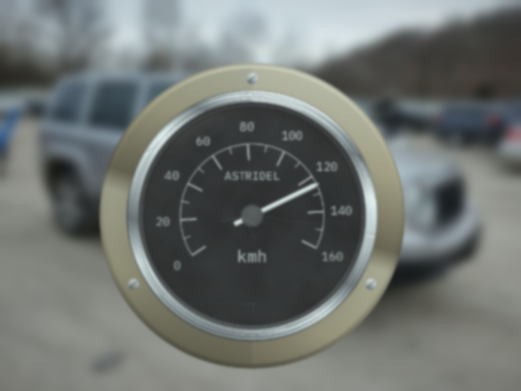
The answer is km/h 125
